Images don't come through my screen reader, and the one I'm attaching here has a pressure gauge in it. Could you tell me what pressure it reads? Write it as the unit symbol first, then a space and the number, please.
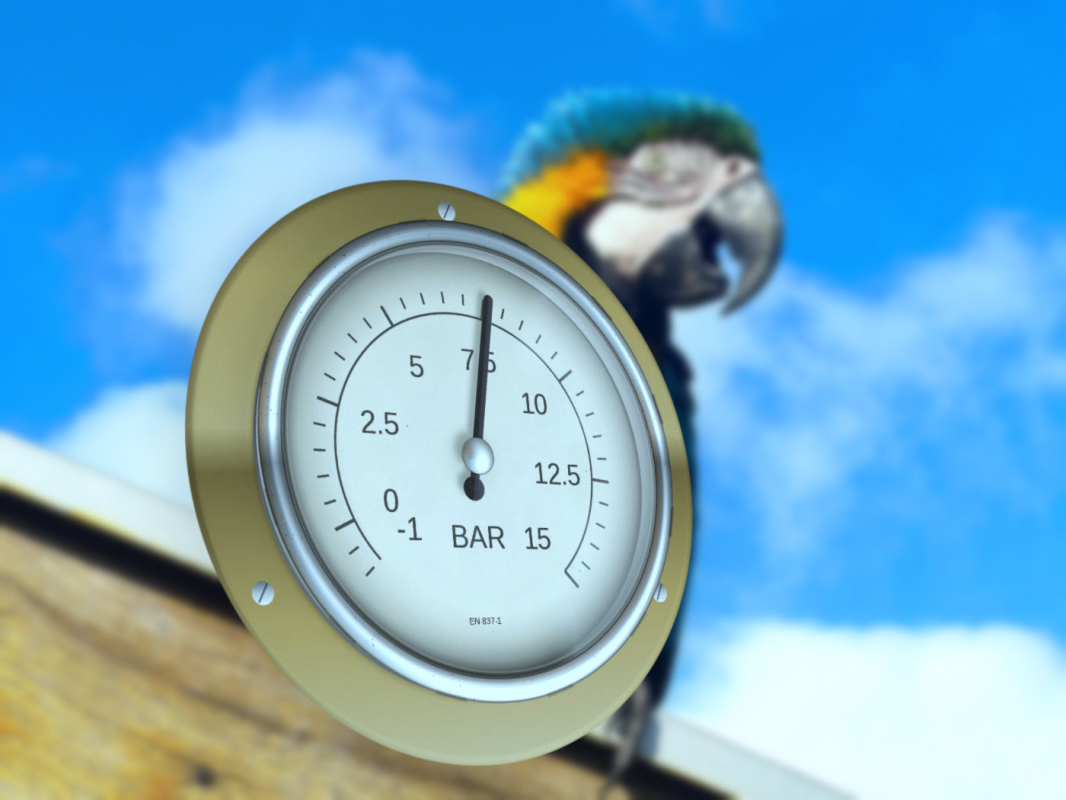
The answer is bar 7.5
